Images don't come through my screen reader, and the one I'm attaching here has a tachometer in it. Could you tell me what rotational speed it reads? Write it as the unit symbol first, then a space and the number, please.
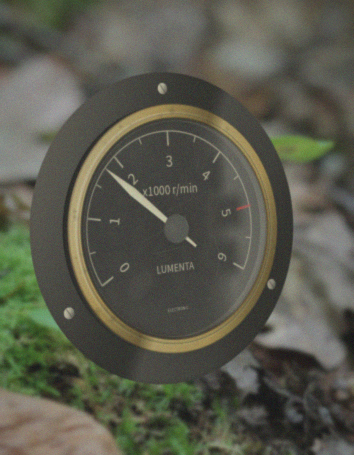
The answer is rpm 1750
